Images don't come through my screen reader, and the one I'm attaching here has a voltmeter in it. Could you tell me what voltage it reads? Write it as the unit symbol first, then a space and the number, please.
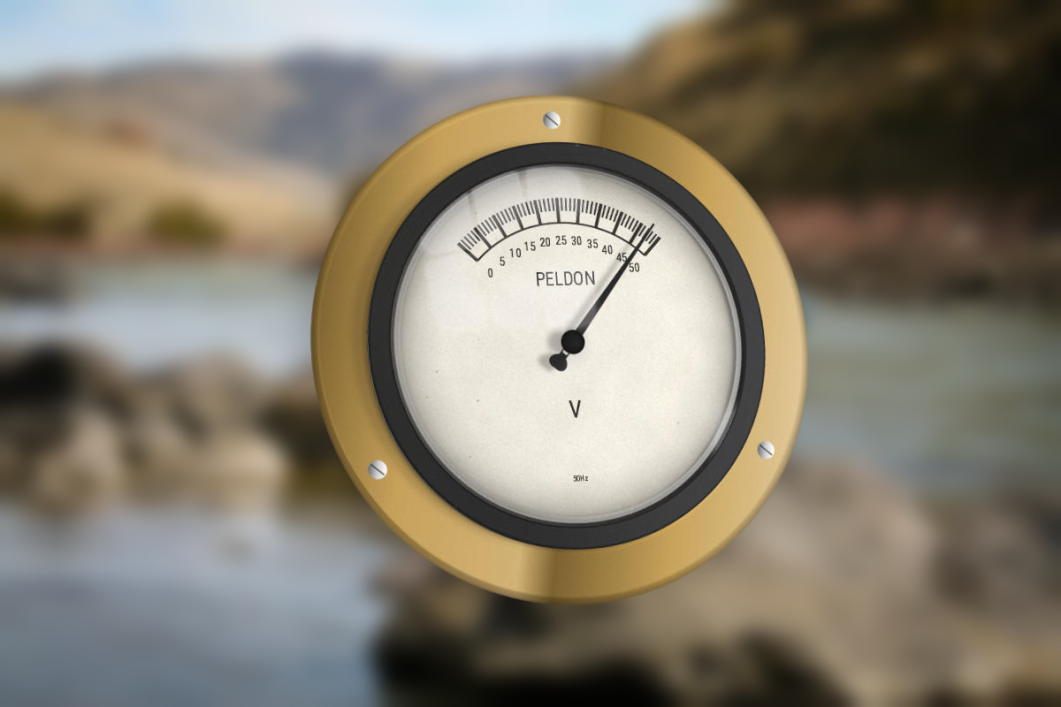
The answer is V 47
